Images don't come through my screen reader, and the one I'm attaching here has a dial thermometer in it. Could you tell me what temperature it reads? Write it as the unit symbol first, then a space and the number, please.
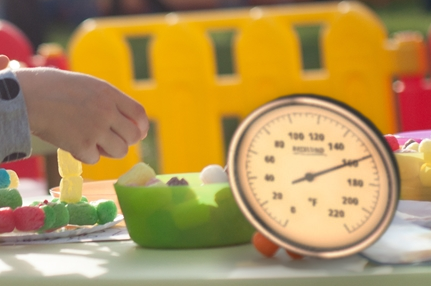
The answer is °F 160
